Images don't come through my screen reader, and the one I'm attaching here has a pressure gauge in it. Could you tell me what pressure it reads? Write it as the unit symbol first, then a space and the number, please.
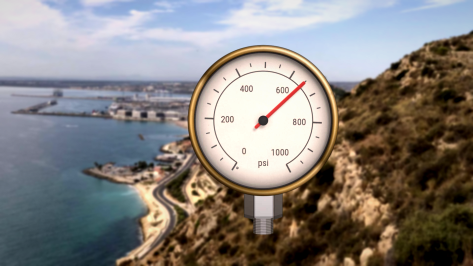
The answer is psi 650
